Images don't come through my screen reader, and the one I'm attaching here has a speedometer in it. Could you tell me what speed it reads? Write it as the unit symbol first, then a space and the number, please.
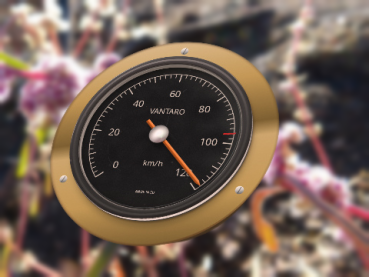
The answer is km/h 118
